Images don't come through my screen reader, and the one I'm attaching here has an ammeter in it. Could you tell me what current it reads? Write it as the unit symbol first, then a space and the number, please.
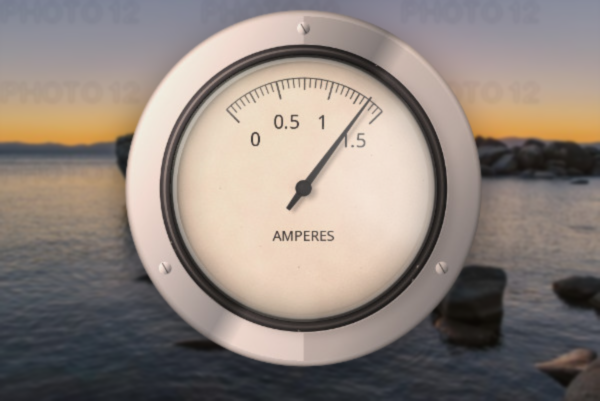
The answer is A 1.35
